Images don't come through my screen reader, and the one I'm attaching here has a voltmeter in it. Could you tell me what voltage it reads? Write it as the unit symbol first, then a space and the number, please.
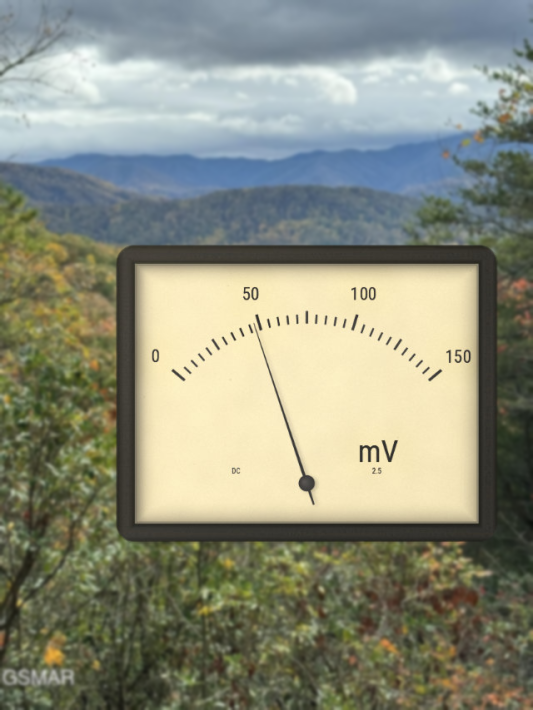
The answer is mV 47.5
